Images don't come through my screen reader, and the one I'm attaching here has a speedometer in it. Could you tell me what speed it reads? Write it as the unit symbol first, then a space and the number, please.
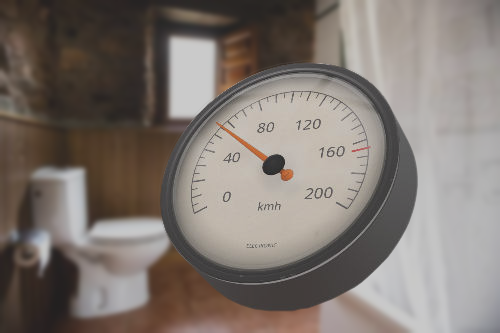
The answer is km/h 55
